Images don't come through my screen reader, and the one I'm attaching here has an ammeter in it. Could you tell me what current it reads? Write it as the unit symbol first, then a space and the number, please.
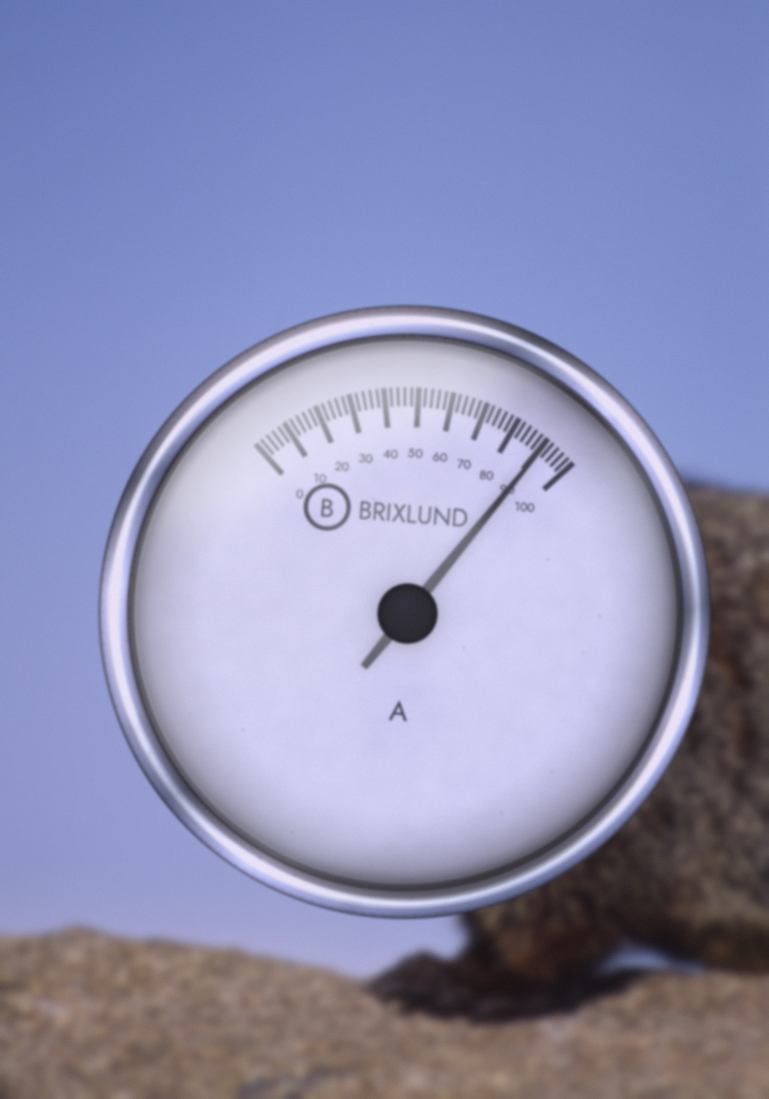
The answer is A 90
